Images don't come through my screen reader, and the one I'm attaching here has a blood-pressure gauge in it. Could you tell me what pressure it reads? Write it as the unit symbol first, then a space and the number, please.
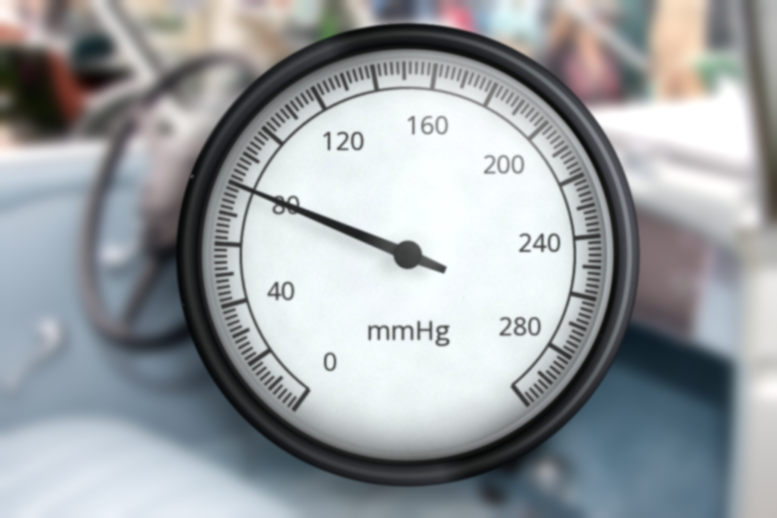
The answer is mmHg 80
